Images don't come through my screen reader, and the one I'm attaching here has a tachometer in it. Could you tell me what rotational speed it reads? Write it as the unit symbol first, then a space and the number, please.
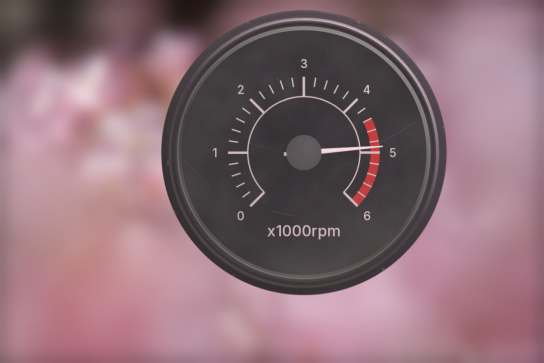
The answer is rpm 4900
